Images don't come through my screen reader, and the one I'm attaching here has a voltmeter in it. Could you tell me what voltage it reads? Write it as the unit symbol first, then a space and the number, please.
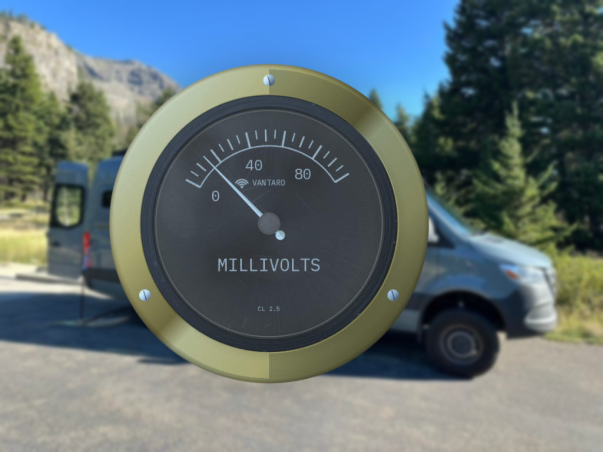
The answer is mV 15
